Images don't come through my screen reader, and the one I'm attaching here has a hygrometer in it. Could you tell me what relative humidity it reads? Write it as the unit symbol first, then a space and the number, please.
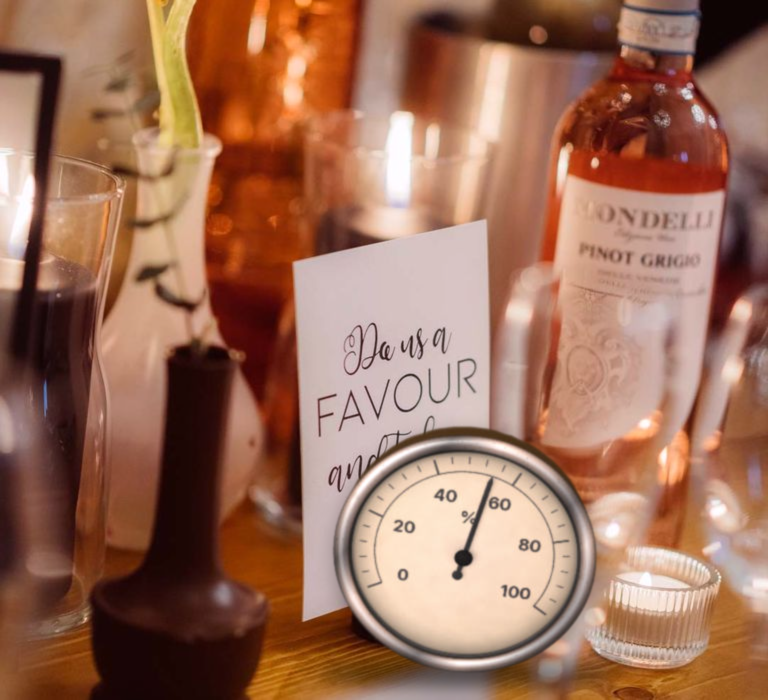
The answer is % 54
